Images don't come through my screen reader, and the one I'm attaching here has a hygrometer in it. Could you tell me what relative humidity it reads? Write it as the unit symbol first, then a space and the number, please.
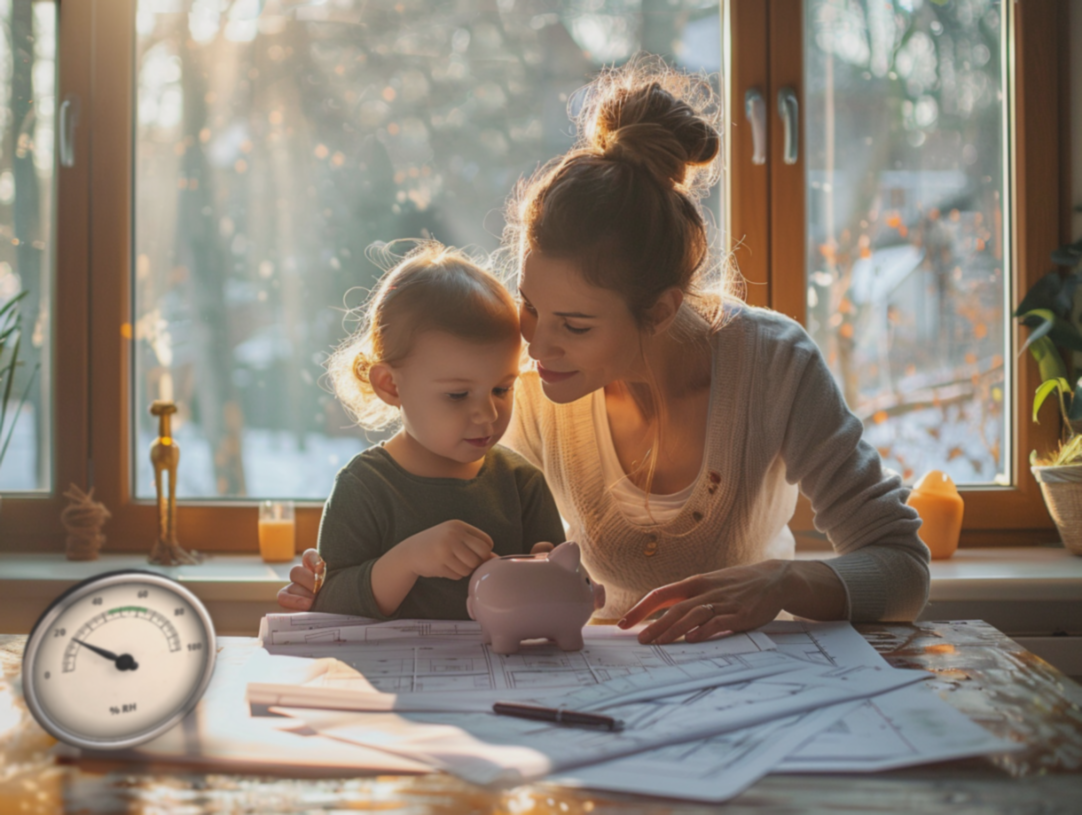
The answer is % 20
